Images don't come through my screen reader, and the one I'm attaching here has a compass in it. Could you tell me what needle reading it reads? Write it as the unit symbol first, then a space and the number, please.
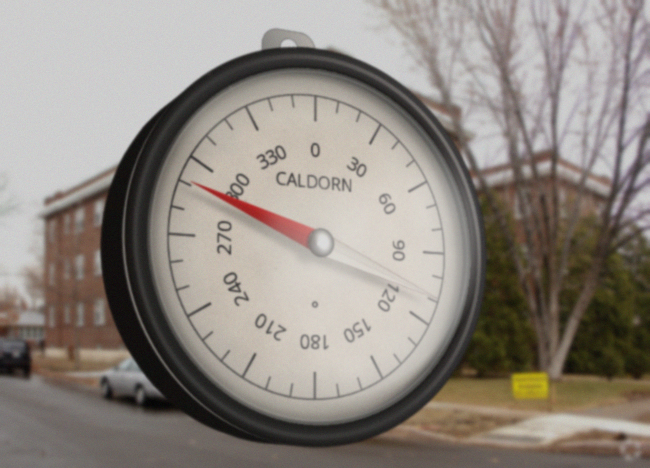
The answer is ° 290
